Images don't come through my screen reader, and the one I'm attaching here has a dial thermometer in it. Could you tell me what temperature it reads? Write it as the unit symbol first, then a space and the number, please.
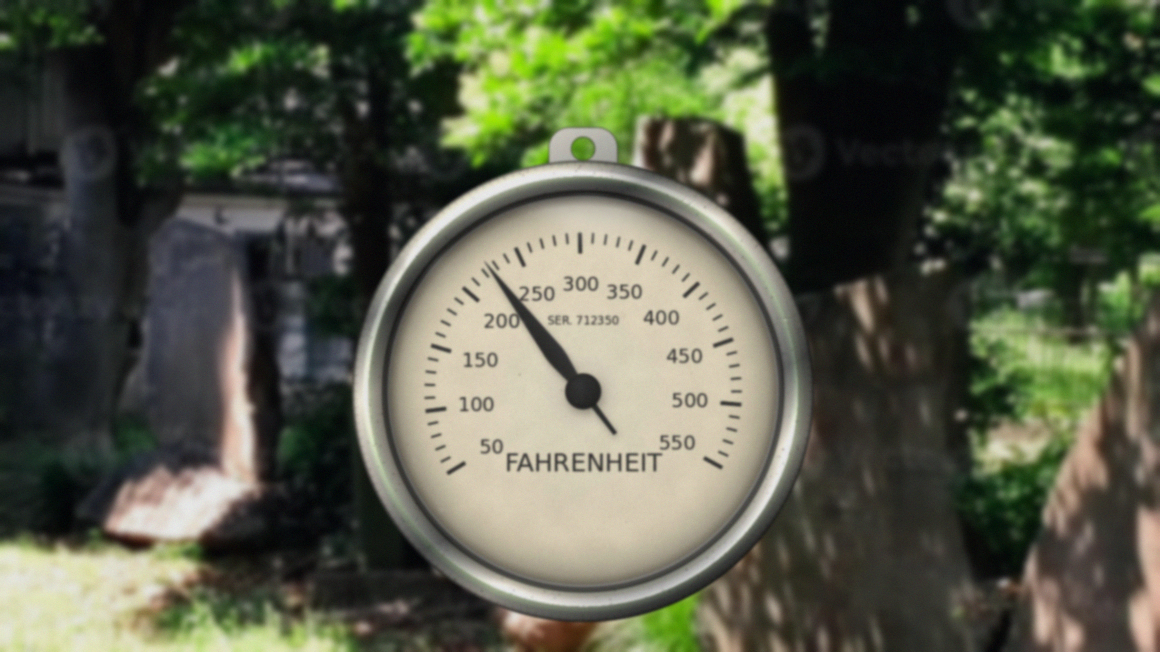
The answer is °F 225
